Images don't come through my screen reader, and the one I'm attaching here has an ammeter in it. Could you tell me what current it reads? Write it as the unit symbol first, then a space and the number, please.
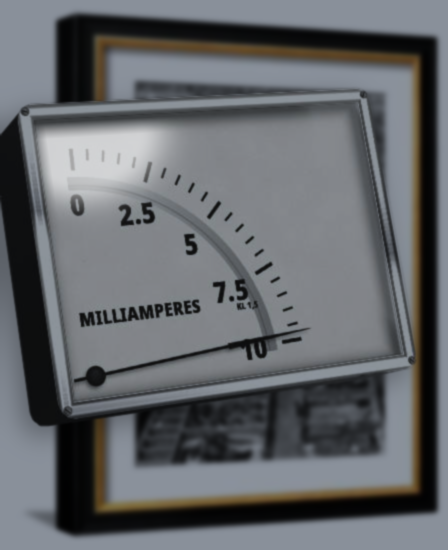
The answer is mA 9.75
